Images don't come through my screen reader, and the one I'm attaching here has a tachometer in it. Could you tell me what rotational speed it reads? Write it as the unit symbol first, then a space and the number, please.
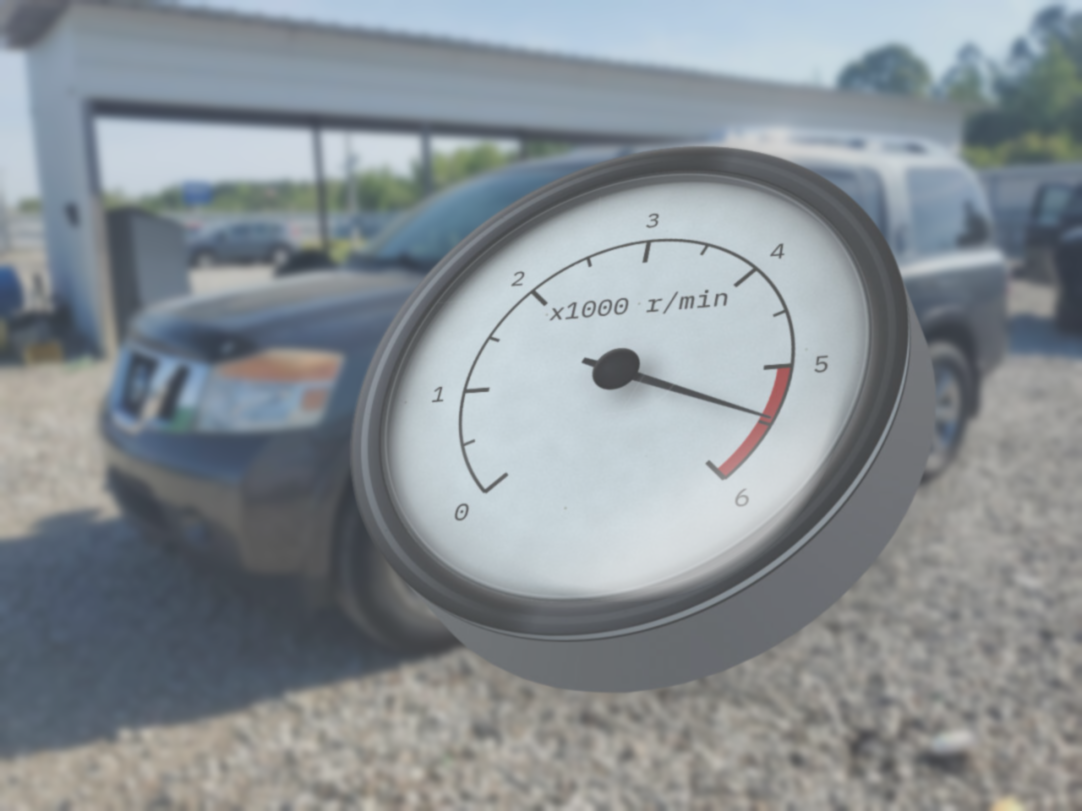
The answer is rpm 5500
